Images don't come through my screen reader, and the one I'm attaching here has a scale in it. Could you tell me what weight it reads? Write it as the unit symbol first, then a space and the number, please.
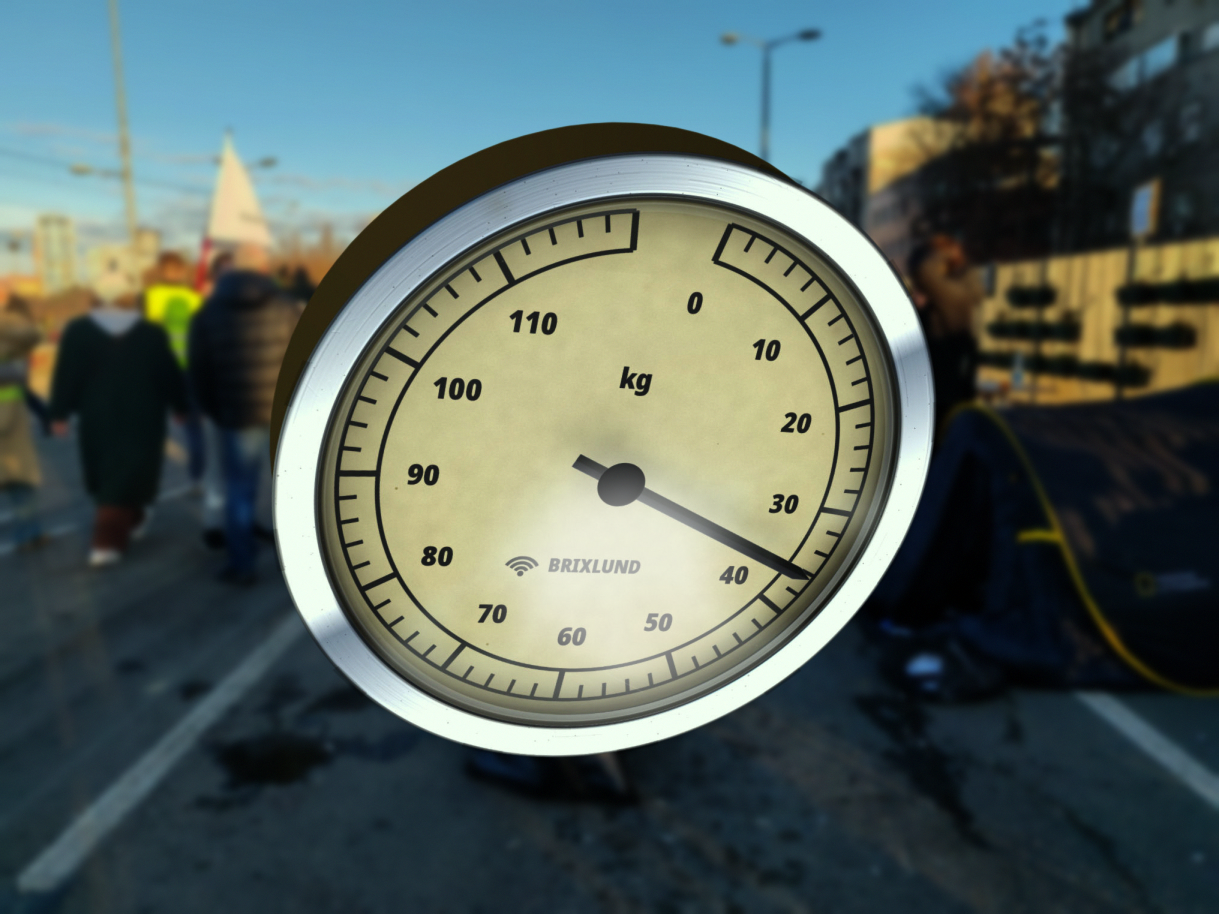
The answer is kg 36
